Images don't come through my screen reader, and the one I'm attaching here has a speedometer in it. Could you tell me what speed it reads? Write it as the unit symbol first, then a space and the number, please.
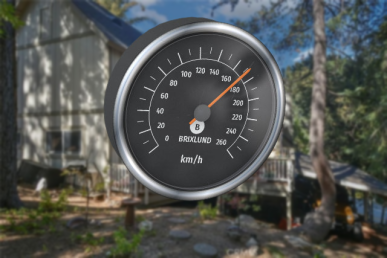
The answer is km/h 170
